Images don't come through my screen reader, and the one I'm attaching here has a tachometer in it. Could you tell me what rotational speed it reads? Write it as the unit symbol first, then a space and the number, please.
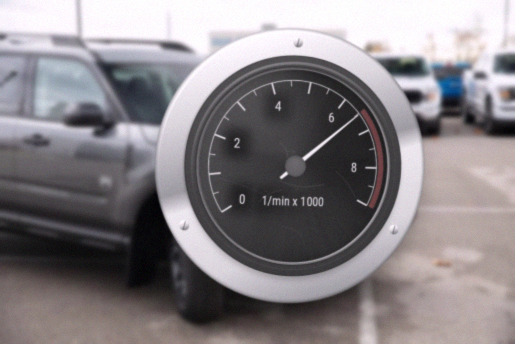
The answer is rpm 6500
